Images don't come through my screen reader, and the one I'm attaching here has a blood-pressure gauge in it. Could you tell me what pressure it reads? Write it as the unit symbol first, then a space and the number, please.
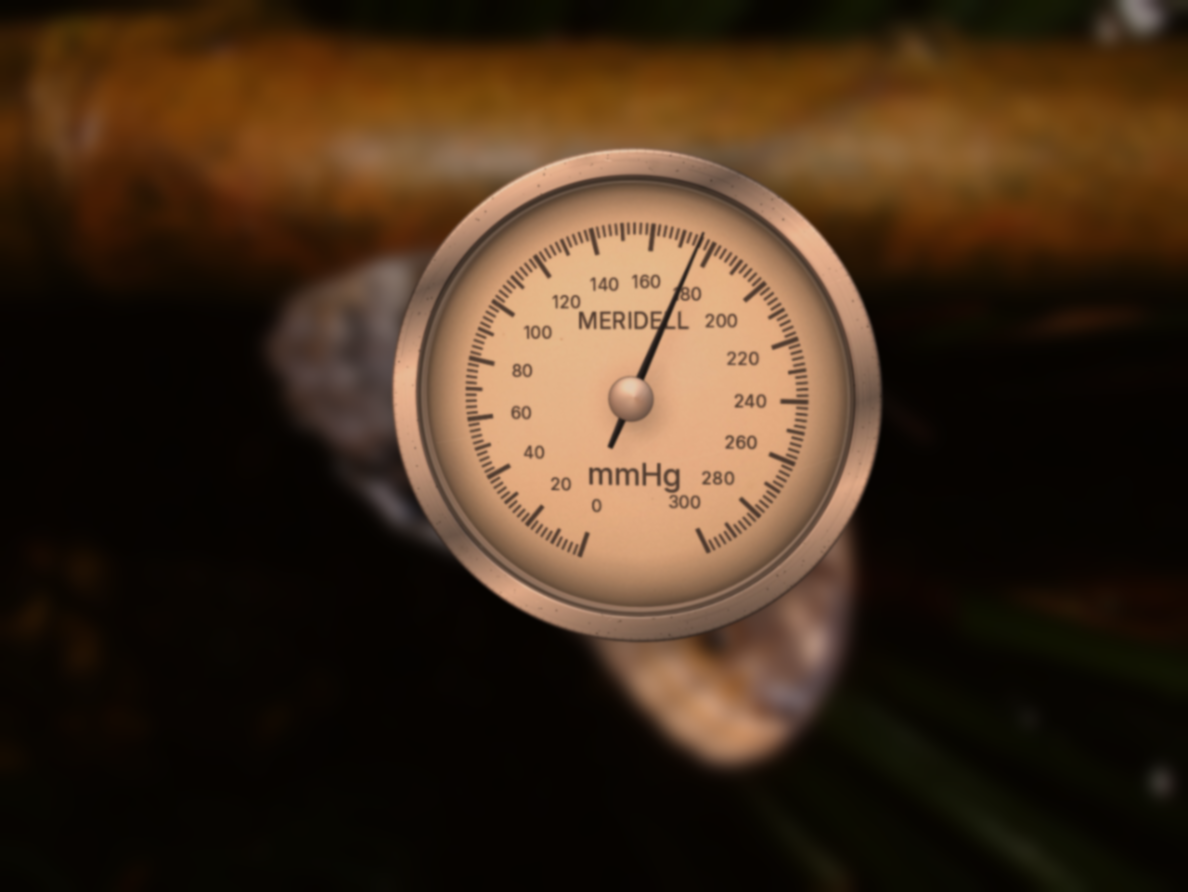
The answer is mmHg 176
